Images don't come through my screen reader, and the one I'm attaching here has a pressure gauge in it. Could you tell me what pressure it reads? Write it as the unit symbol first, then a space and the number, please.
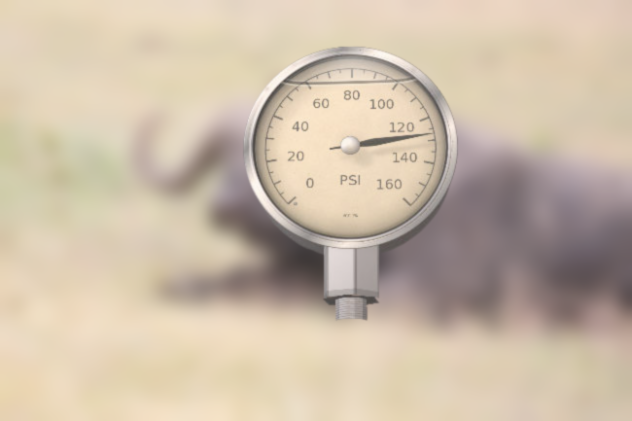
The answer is psi 127.5
